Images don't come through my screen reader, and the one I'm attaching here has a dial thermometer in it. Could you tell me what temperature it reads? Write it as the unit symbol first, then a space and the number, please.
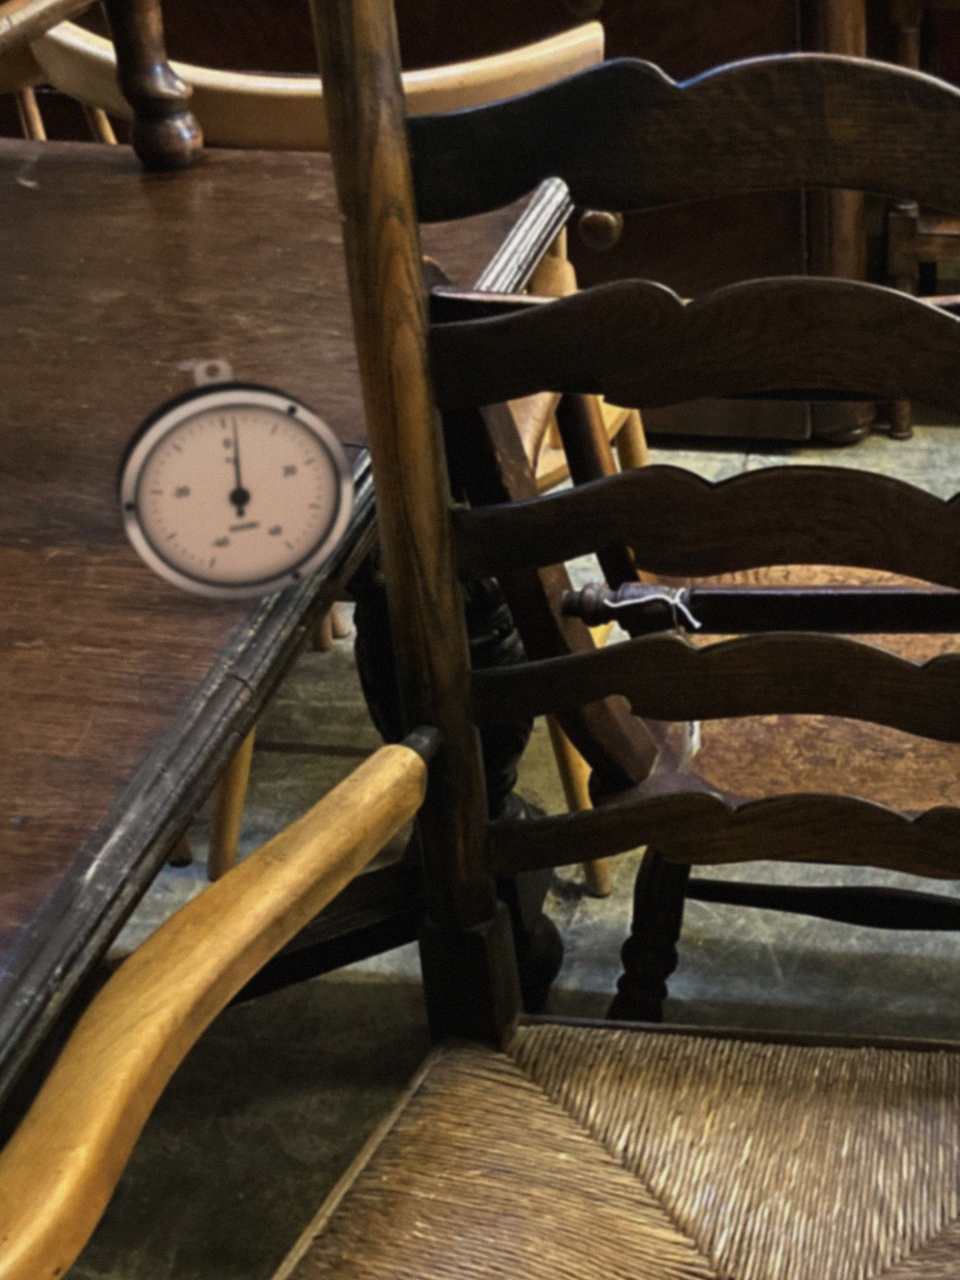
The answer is °C 2
